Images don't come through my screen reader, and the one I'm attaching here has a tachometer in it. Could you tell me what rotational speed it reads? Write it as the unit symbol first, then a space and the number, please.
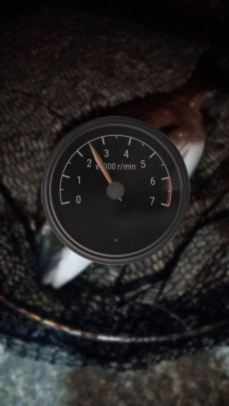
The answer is rpm 2500
